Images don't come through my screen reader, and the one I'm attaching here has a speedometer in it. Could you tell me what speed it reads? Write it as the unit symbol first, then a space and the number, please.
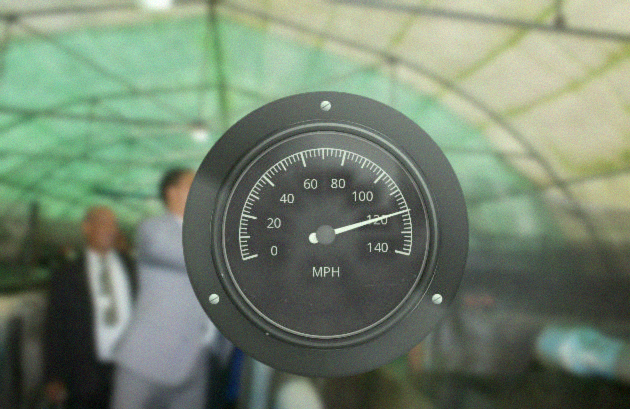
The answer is mph 120
